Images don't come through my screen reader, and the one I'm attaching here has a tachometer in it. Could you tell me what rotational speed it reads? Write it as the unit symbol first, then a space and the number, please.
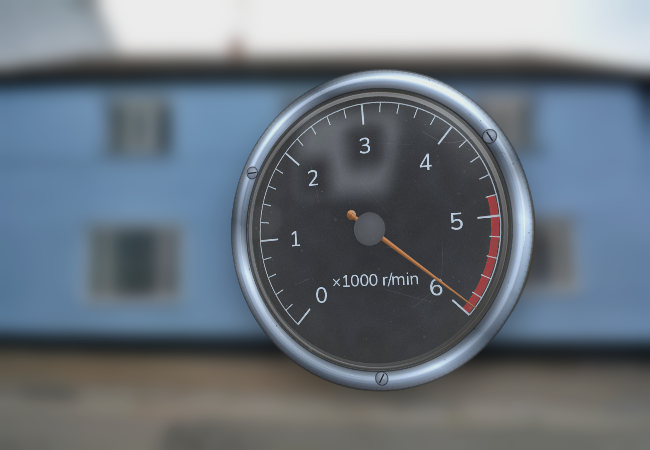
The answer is rpm 5900
